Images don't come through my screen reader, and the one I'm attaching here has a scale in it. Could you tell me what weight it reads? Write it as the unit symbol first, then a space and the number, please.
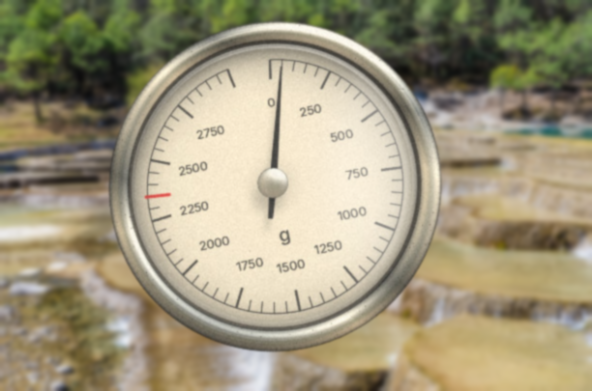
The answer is g 50
